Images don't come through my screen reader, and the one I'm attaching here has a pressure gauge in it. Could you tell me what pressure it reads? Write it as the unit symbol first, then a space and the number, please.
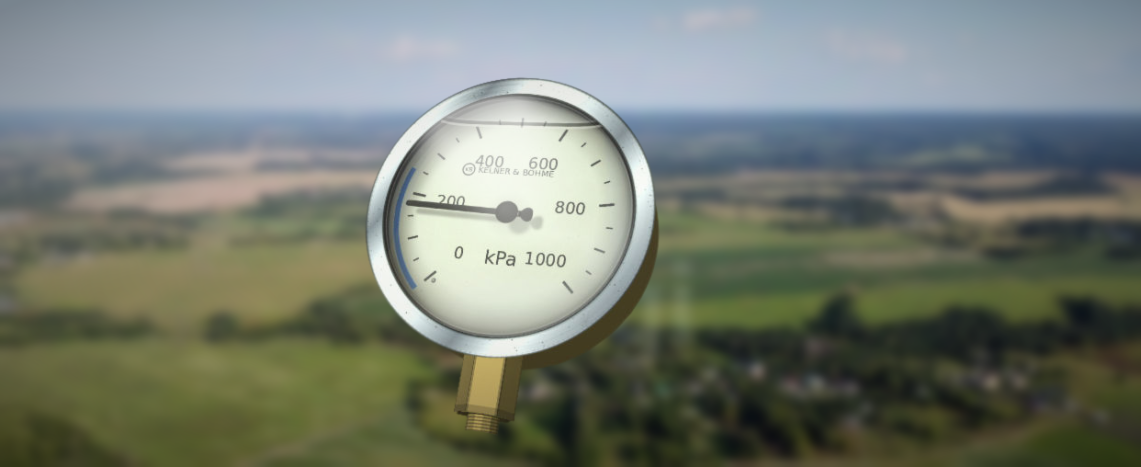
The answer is kPa 175
